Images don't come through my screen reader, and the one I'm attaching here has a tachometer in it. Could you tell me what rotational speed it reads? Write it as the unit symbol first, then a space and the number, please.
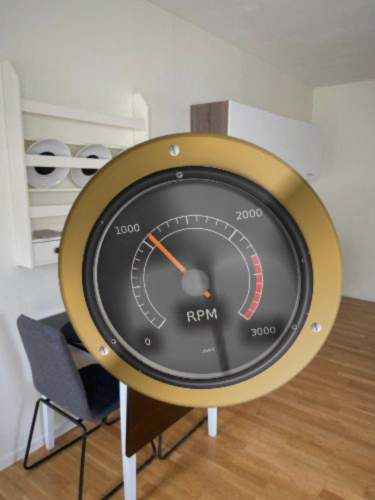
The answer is rpm 1100
